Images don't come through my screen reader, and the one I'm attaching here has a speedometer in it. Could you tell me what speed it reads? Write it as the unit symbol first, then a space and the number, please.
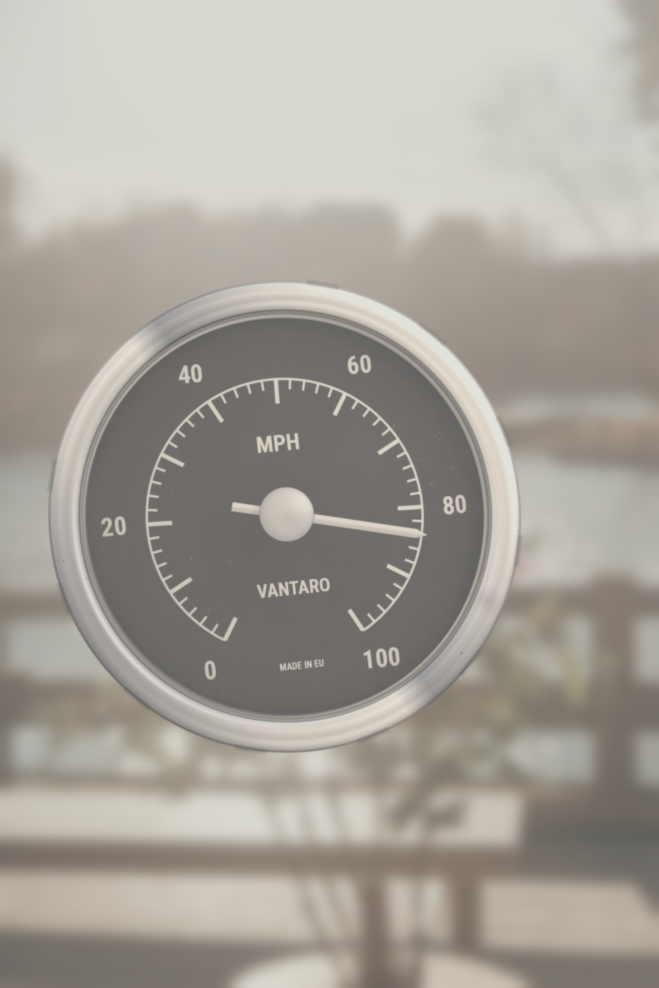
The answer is mph 84
